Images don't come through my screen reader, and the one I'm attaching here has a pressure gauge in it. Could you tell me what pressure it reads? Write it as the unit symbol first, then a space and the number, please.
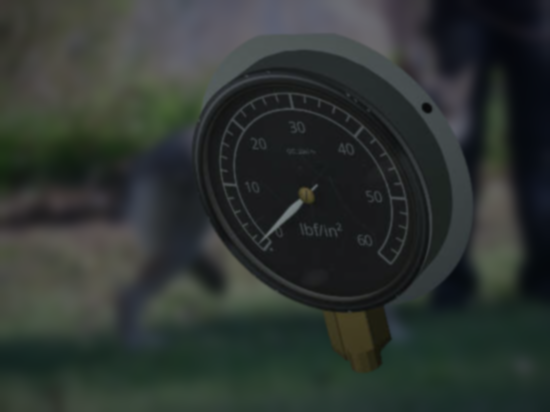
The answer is psi 1
